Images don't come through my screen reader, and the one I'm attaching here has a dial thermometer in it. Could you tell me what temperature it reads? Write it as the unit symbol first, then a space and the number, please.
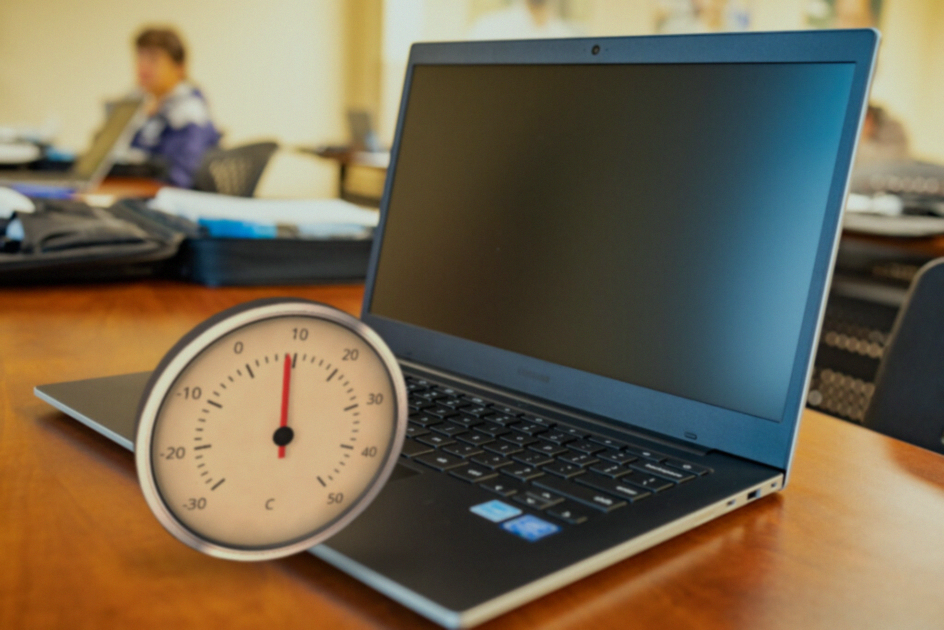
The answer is °C 8
